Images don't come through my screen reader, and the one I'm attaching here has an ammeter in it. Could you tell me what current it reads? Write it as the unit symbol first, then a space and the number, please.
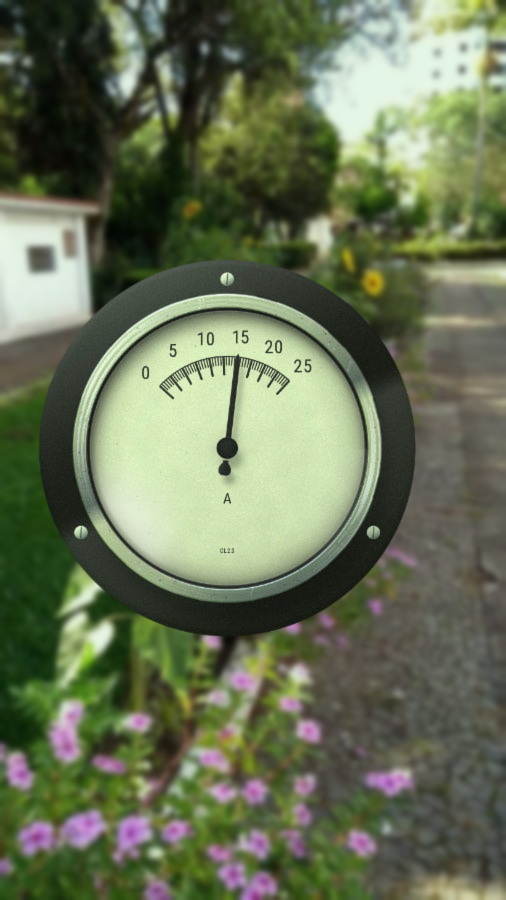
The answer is A 15
